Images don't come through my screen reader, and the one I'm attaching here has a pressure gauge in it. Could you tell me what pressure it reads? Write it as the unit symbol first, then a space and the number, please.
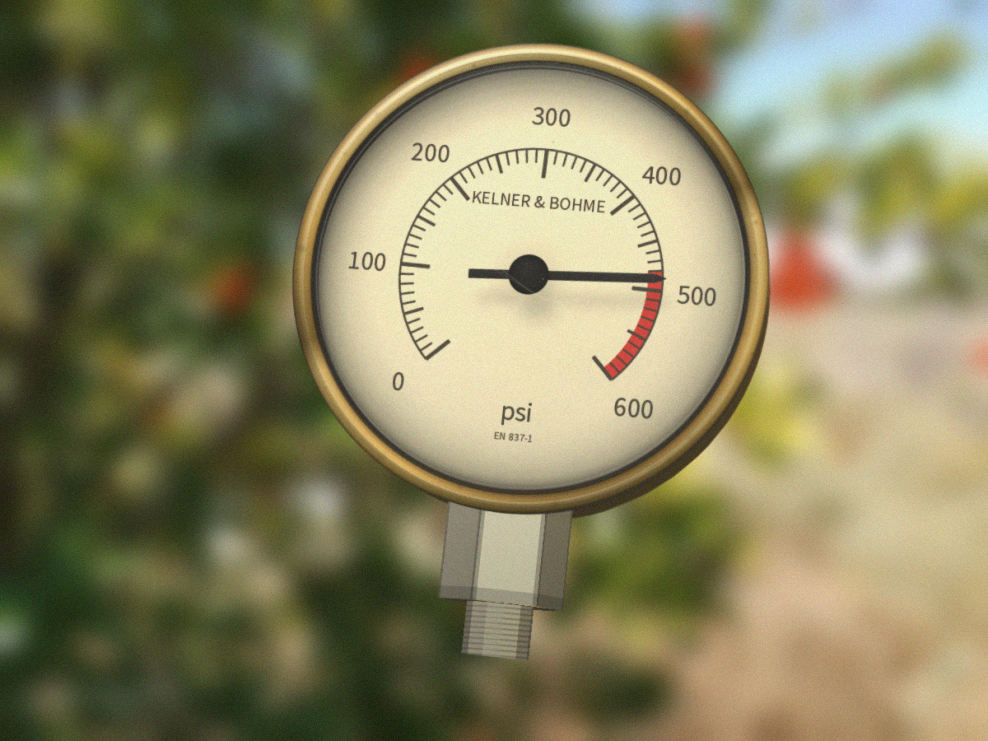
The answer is psi 490
